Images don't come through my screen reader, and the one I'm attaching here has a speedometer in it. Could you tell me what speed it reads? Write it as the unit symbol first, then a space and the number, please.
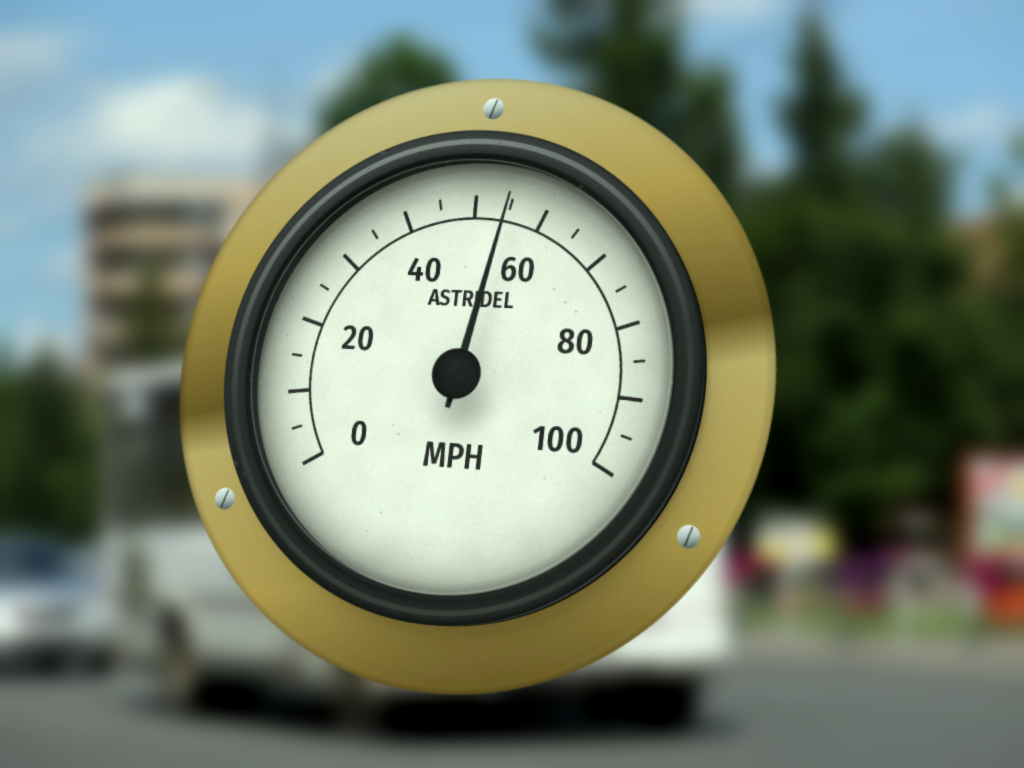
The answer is mph 55
